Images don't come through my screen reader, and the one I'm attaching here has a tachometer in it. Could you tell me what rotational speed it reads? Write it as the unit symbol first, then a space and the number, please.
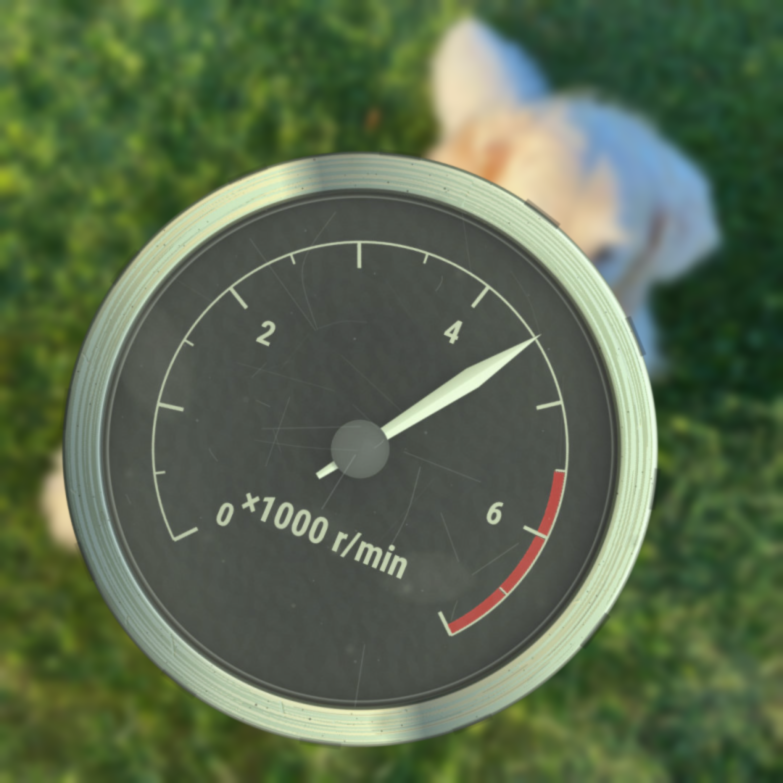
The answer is rpm 4500
